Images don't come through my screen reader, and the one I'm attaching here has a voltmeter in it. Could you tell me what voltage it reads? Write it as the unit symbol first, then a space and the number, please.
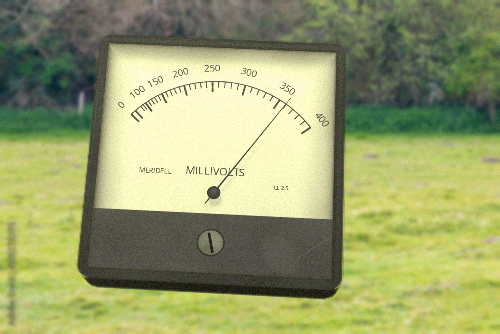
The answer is mV 360
